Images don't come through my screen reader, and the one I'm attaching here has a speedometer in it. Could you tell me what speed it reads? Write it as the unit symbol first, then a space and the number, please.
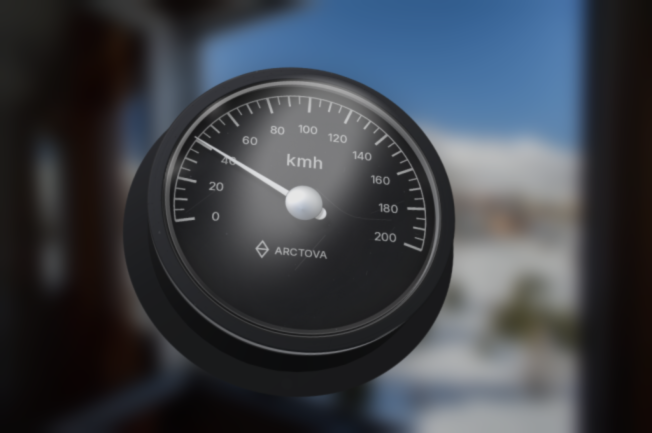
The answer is km/h 40
